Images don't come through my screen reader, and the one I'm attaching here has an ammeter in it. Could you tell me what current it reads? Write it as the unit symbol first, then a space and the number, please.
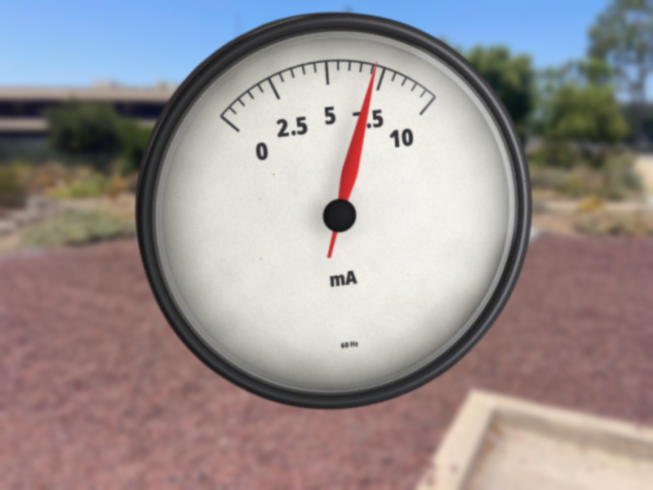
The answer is mA 7
